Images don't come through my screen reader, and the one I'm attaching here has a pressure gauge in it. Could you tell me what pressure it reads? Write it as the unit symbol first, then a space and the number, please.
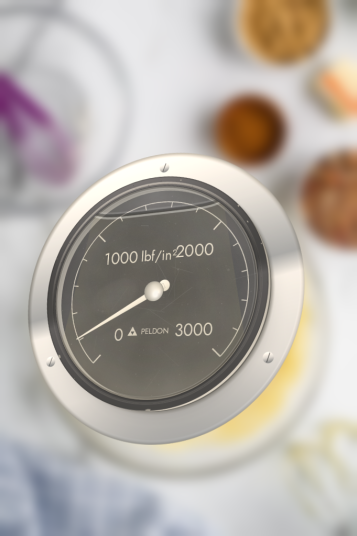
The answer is psi 200
